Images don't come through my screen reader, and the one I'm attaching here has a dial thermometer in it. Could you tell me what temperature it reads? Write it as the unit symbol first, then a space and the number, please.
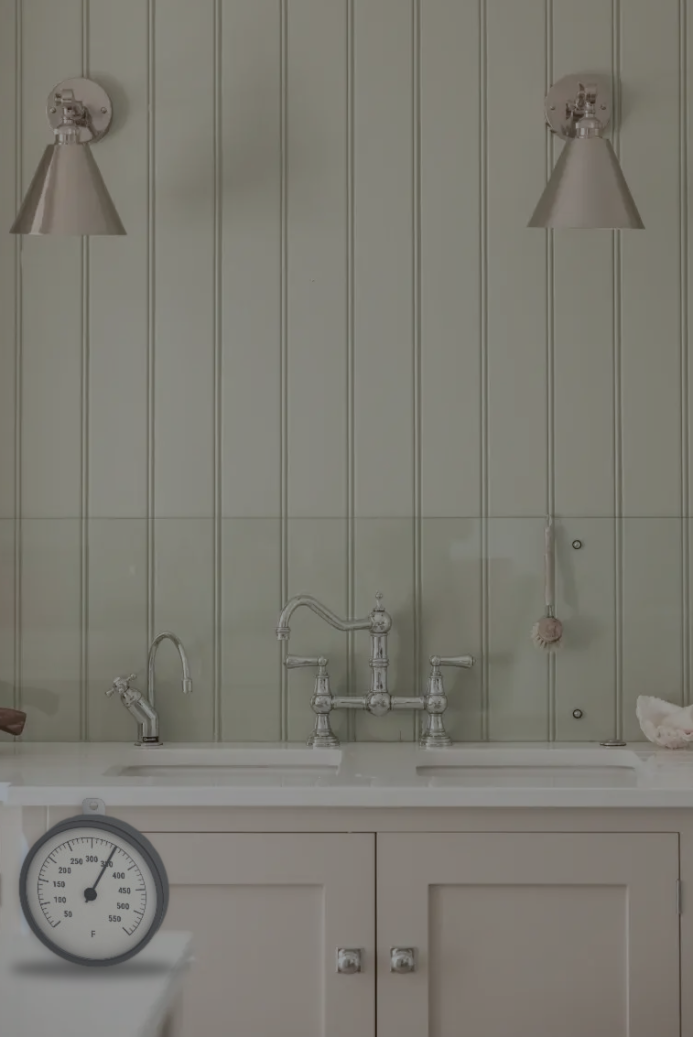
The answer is °F 350
